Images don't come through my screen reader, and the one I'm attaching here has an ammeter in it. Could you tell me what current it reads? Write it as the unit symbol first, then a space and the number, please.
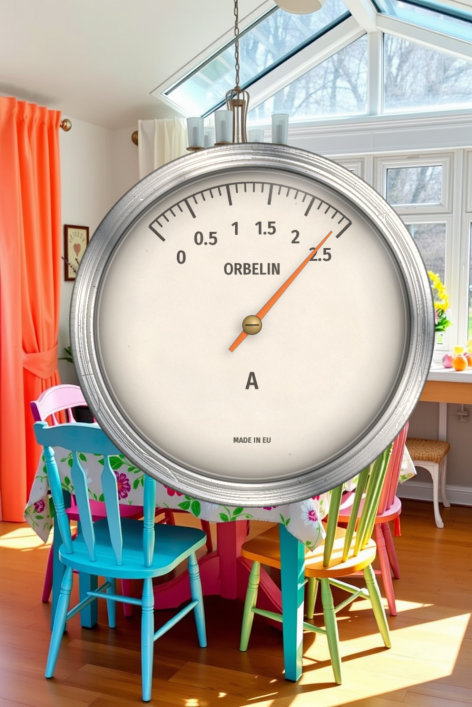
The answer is A 2.4
